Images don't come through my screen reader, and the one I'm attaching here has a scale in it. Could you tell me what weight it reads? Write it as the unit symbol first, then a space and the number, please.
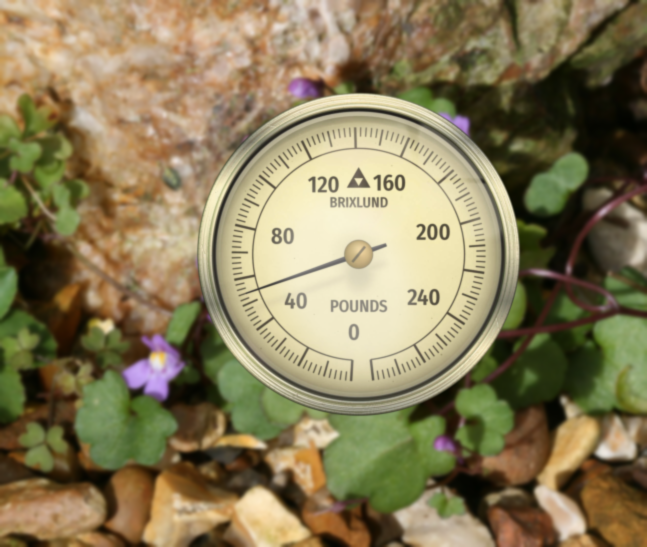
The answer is lb 54
